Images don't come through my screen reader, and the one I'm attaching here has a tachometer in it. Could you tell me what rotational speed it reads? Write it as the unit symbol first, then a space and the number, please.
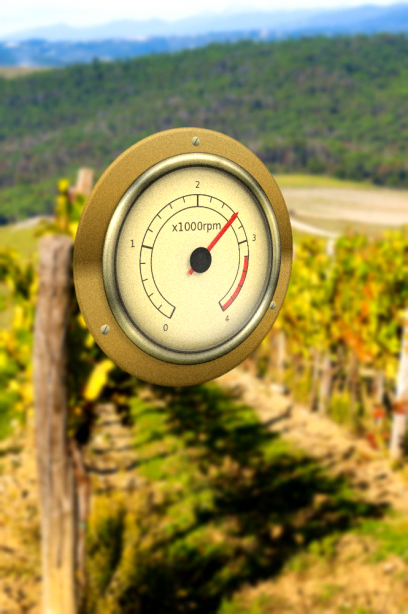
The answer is rpm 2600
